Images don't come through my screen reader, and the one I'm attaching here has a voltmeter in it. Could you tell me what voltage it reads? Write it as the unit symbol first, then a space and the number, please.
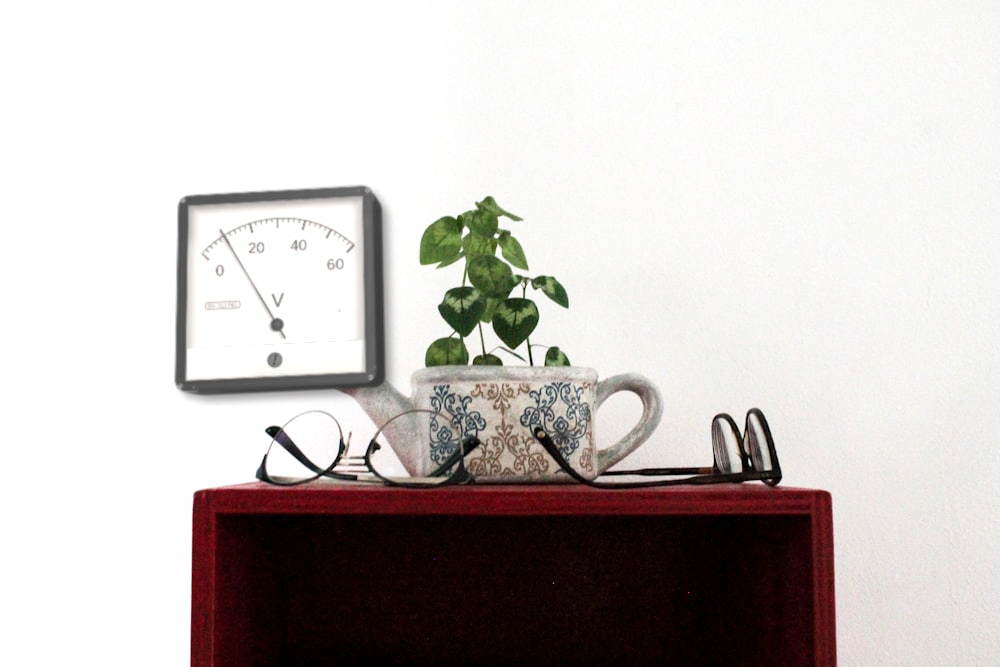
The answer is V 10
